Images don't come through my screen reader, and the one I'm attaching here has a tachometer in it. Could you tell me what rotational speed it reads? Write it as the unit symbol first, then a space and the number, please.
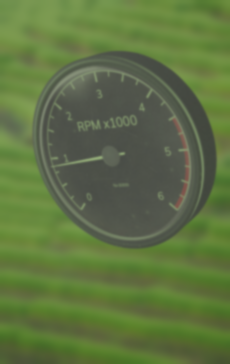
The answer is rpm 875
